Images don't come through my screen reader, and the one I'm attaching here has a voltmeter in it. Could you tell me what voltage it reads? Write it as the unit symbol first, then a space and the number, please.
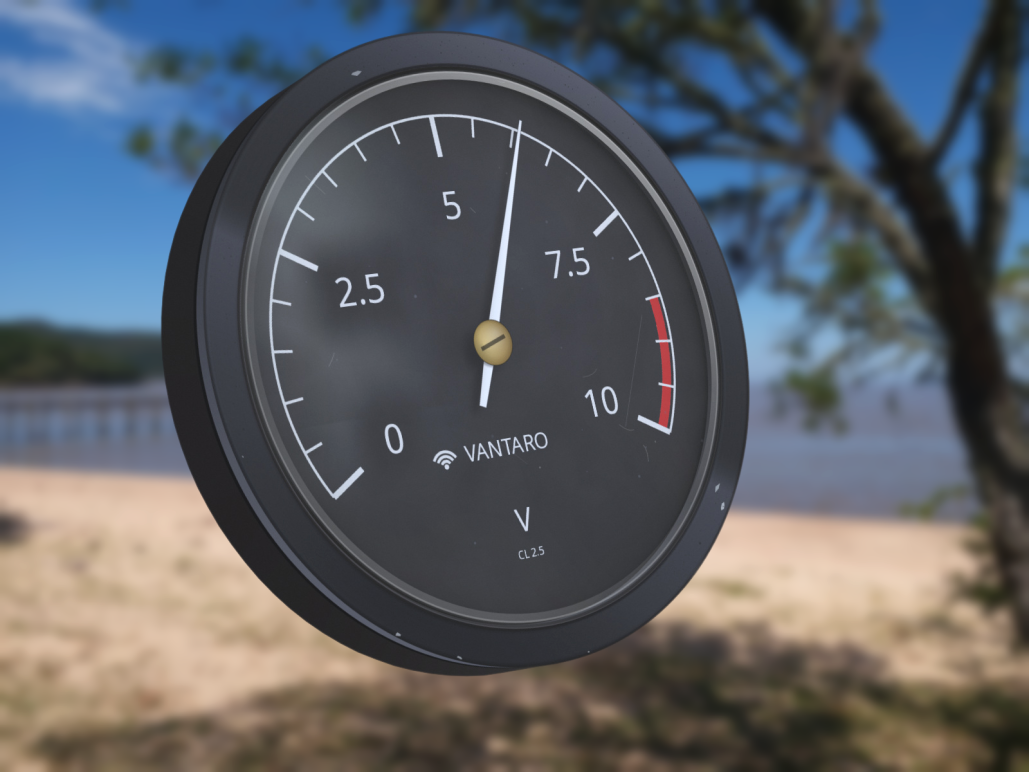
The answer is V 6
